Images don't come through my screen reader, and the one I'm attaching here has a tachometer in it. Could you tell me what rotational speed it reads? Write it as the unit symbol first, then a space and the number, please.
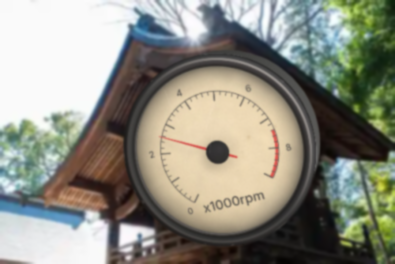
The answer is rpm 2600
